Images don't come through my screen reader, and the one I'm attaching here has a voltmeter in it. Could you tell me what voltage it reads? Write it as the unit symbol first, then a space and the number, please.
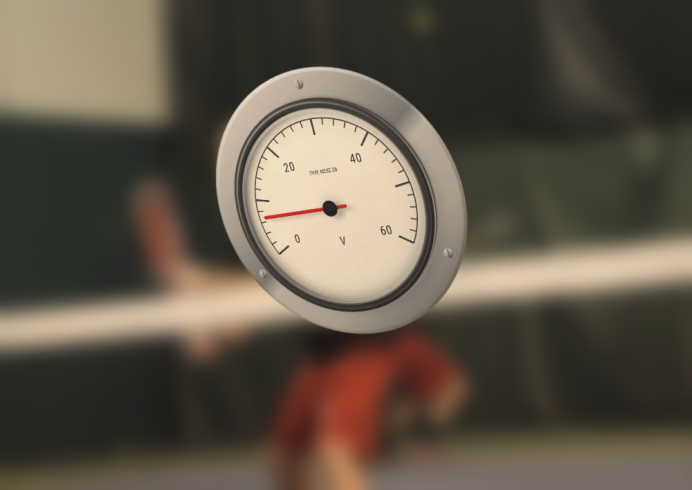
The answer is V 7
